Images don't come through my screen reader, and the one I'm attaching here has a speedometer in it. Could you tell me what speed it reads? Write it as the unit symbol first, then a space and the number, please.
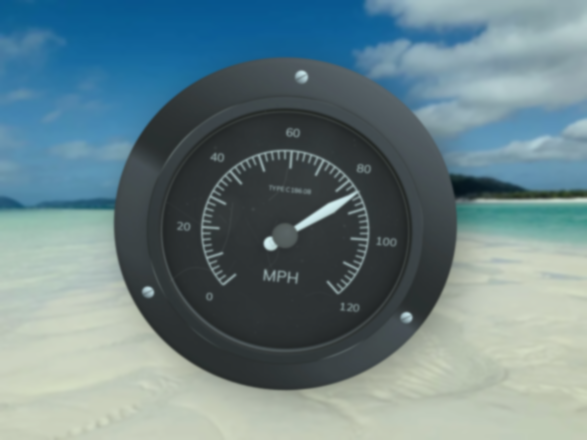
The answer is mph 84
